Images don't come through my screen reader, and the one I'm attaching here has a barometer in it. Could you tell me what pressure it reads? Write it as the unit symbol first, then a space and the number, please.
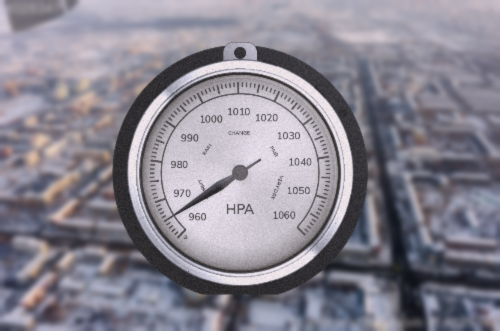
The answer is hPa 965
